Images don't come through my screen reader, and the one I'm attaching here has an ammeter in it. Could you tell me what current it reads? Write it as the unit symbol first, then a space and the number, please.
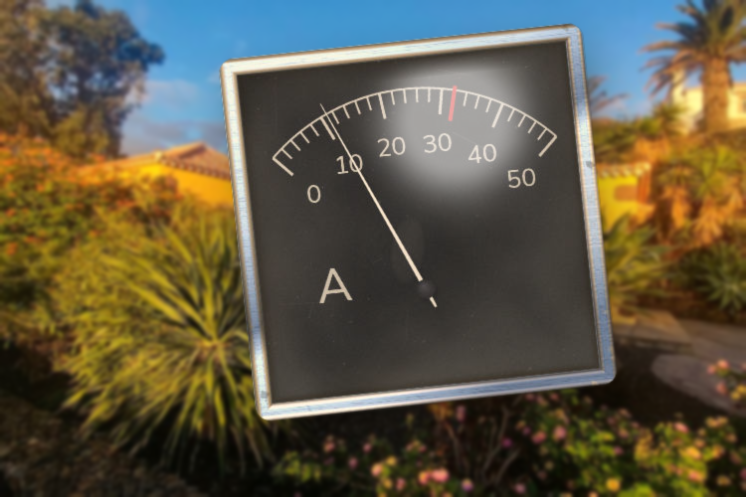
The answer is A 11
